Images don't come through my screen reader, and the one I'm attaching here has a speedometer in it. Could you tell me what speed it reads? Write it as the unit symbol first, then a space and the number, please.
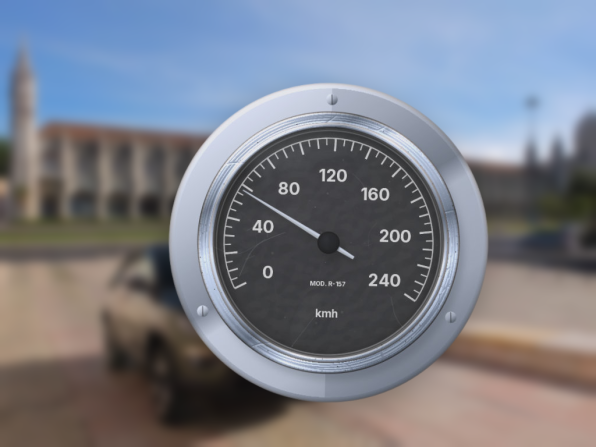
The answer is km/h 57.5
